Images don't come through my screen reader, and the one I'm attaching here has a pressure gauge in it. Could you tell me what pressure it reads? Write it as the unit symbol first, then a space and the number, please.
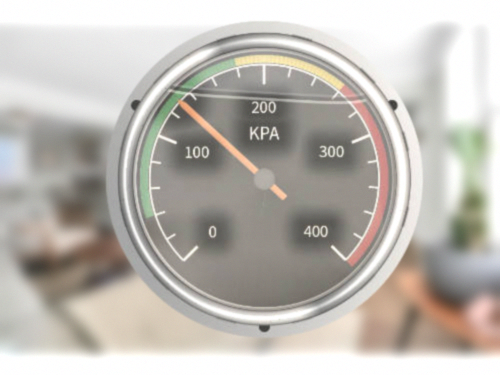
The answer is kPa 130
